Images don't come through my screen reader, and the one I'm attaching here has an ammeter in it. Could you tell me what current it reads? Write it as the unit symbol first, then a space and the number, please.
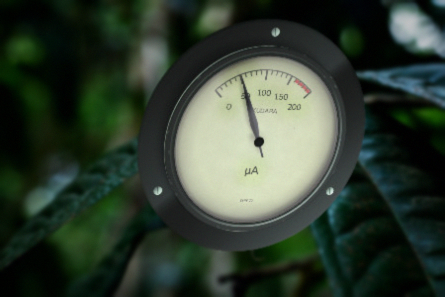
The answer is µA 50
